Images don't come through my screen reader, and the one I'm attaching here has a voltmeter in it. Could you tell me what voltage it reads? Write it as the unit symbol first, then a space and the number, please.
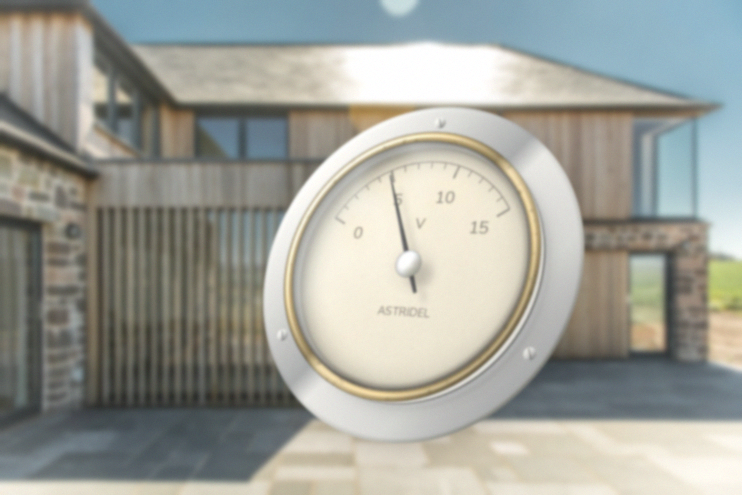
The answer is V 5
